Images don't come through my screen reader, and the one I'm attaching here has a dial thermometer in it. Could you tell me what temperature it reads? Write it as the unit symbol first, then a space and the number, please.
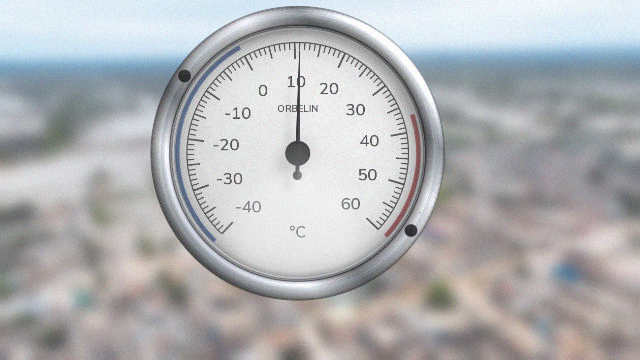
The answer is °C 11
